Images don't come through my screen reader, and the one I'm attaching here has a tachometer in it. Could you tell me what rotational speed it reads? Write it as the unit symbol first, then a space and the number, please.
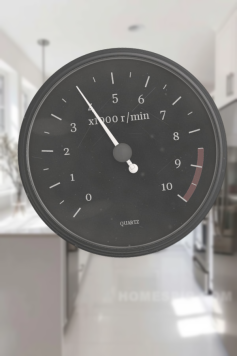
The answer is rpm 4000
